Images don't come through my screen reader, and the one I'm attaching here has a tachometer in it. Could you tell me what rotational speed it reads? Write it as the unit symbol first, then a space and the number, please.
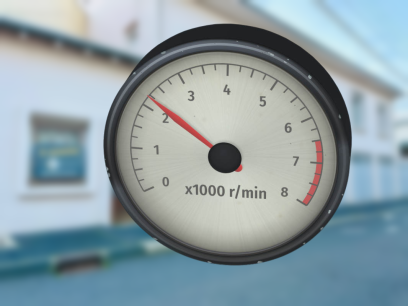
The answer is rpm 2250
